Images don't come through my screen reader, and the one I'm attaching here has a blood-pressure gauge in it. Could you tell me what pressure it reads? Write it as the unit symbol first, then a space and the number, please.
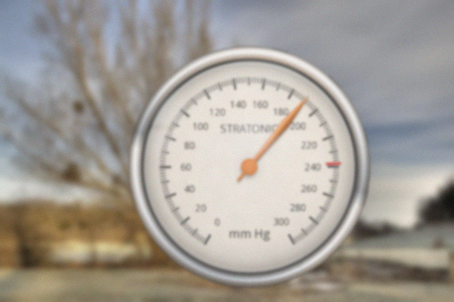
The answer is mmHg 190
